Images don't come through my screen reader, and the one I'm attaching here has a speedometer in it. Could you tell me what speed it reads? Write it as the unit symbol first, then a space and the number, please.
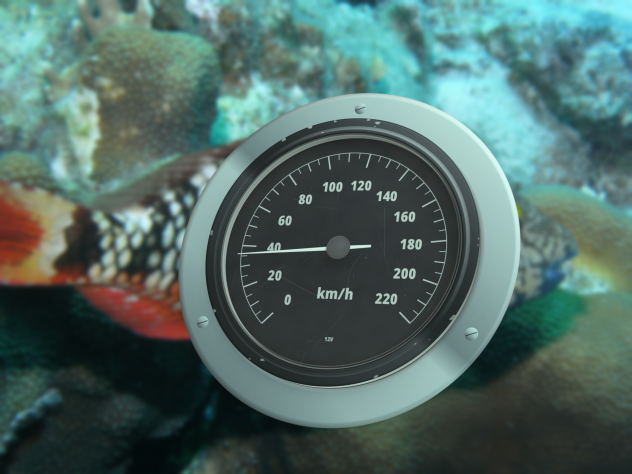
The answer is km/h 35
